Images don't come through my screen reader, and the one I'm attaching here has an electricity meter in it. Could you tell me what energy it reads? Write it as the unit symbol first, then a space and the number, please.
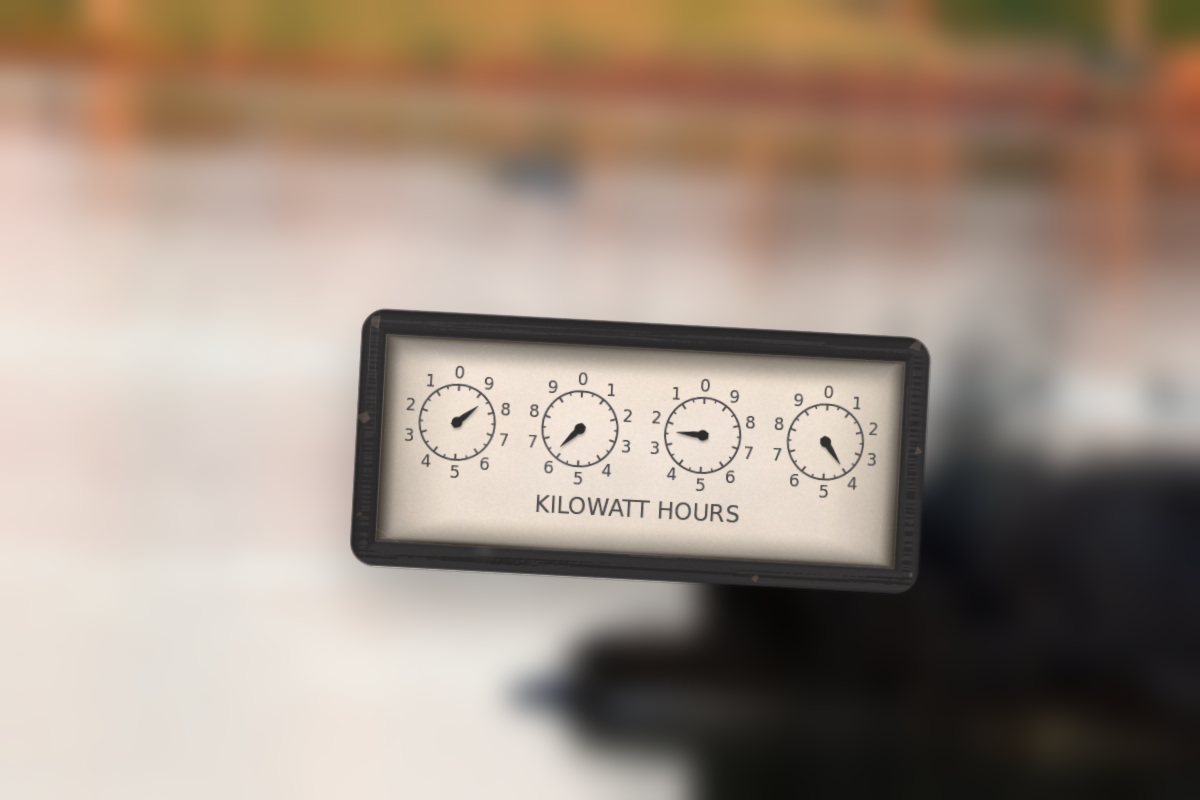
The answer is kWh 8624
